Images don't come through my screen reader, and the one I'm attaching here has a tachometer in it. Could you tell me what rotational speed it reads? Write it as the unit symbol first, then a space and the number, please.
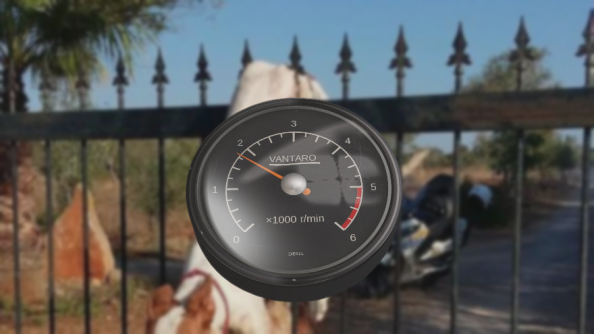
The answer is rpm 1750
